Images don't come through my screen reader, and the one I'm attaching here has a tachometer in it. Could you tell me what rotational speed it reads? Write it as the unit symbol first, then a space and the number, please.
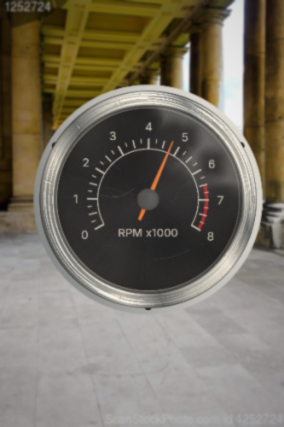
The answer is rpm 4750
